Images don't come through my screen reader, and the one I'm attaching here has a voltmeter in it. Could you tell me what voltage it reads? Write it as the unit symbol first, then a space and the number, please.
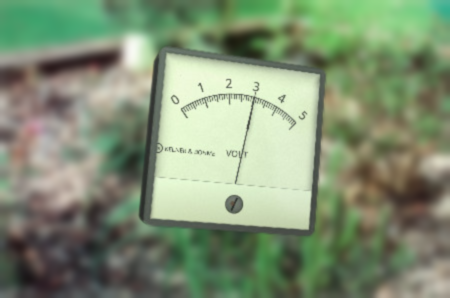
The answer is V 3
